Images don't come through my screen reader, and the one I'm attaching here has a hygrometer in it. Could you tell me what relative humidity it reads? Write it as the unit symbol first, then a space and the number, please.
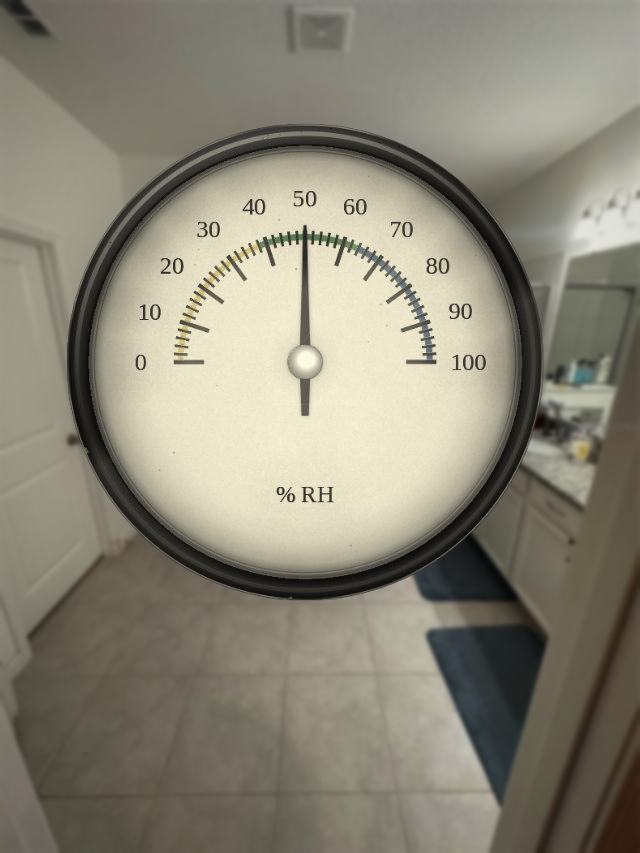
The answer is % 50
